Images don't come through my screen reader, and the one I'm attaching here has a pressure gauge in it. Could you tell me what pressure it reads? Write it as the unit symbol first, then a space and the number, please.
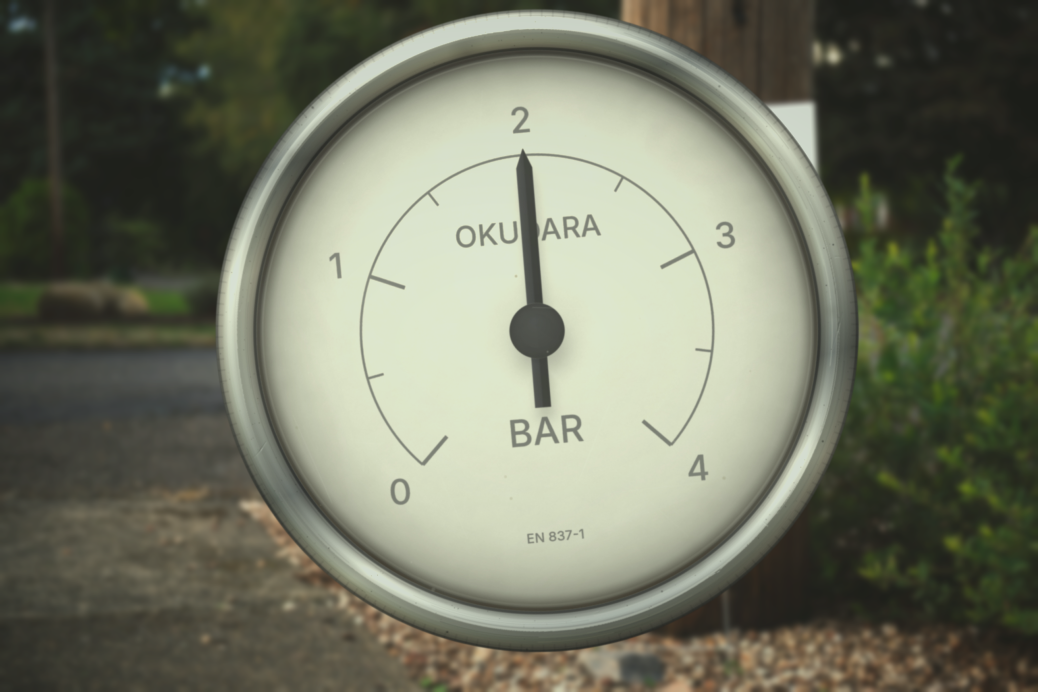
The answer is bar 2
